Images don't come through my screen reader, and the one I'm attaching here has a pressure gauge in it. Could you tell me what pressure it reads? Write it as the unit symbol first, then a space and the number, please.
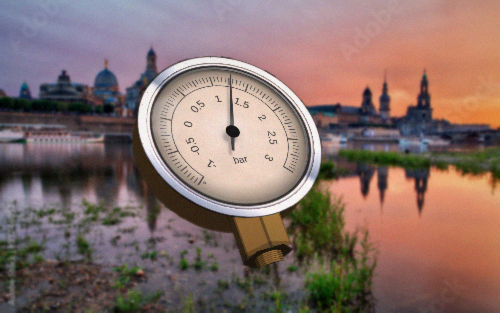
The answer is bar 1.25
